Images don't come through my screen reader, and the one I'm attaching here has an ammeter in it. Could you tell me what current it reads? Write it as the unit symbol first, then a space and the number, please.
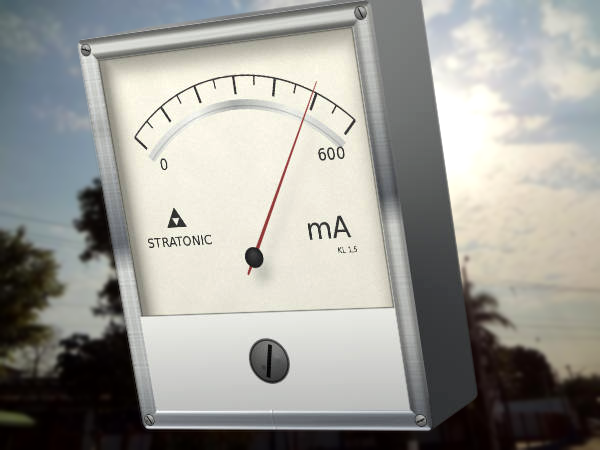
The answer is mA 500
